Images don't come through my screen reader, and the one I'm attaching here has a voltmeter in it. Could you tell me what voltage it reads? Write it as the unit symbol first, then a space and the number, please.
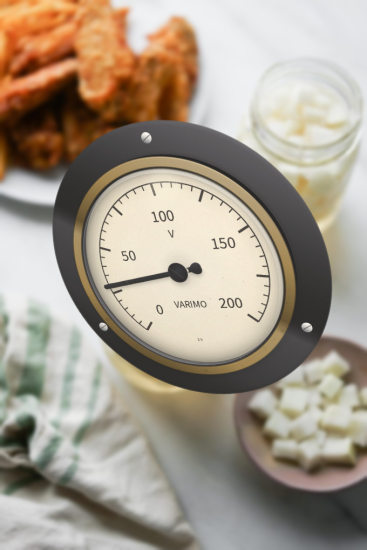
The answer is V 30
